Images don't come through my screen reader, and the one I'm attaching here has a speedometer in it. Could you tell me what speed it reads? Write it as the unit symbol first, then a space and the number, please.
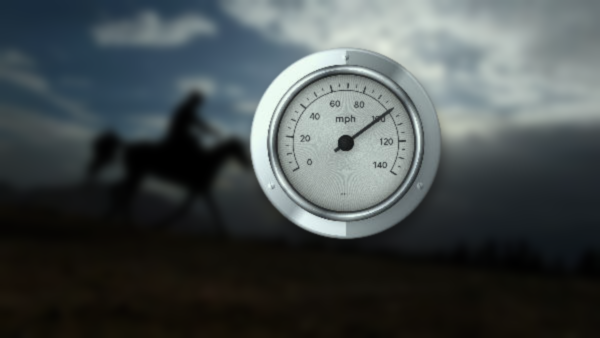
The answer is mph 100
